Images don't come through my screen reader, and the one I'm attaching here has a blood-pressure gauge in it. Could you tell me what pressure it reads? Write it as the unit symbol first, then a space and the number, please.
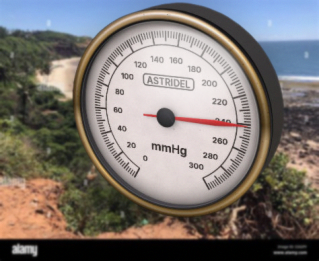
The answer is mmHg 240
